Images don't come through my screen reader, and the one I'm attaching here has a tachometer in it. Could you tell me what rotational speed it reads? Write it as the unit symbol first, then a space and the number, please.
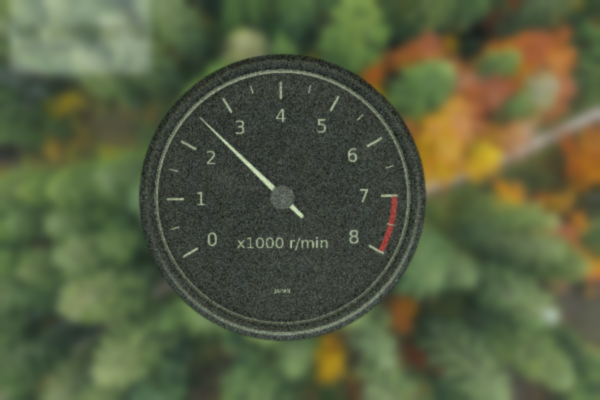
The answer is rpm 2500
